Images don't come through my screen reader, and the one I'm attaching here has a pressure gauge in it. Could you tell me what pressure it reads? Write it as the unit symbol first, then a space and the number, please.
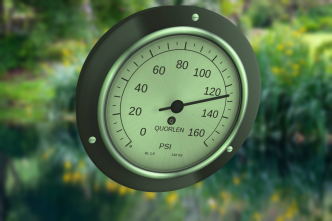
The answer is psi 125
